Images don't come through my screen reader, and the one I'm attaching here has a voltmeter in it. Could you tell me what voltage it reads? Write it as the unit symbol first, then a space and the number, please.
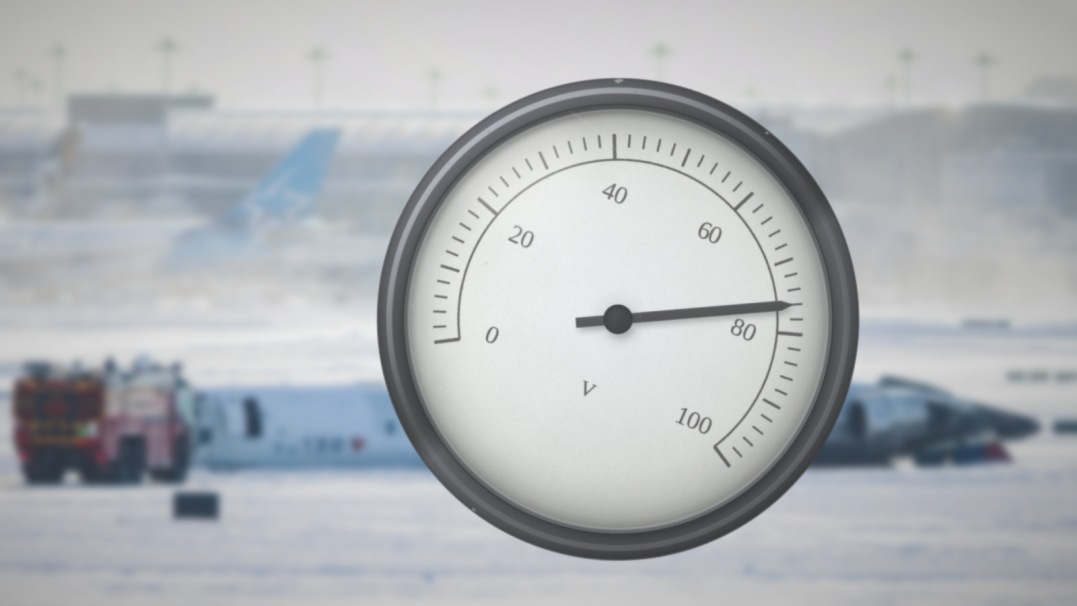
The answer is V 76
